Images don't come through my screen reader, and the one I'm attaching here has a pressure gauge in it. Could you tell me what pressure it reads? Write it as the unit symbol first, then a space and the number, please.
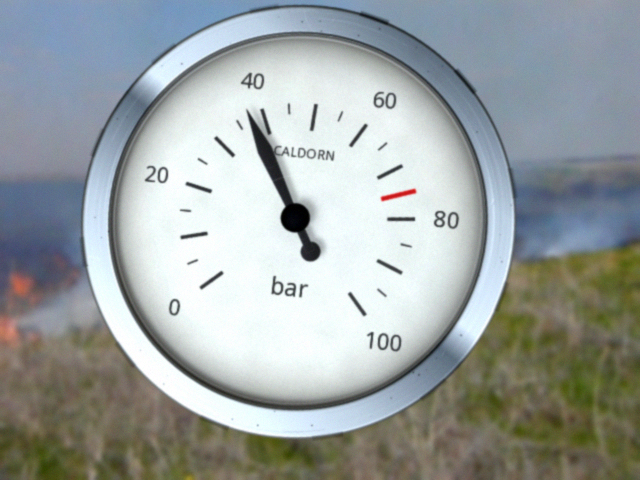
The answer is bar 37.5
